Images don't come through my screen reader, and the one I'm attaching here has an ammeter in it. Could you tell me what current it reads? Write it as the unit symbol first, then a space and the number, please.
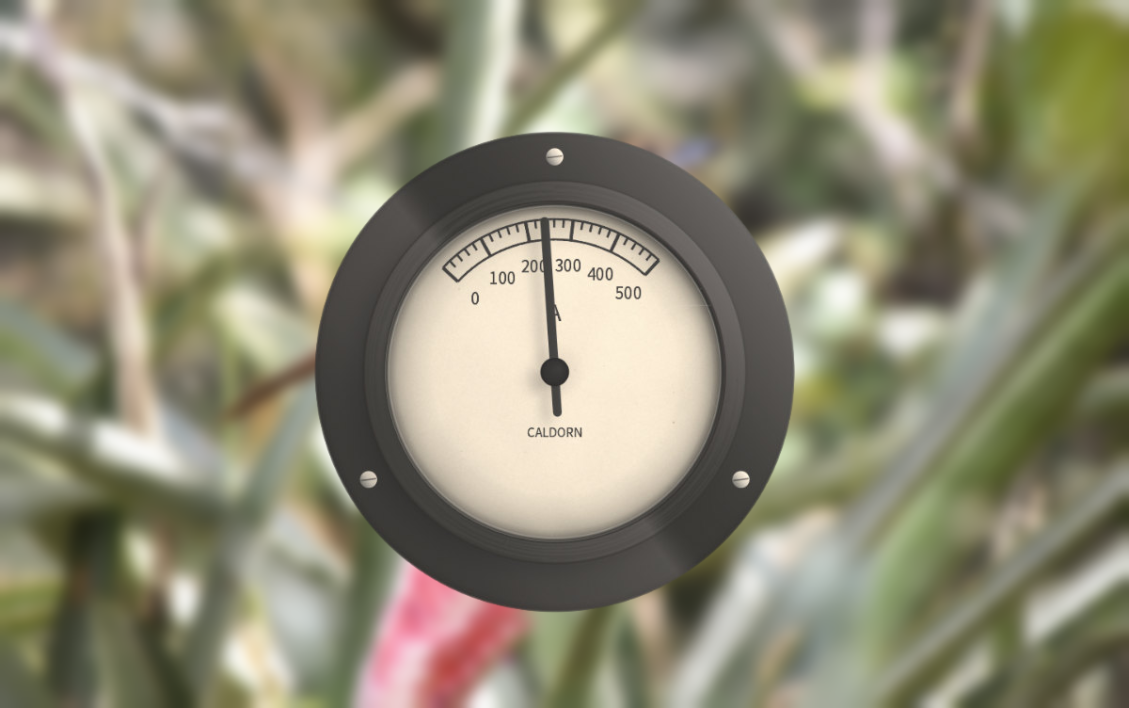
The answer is A 240
